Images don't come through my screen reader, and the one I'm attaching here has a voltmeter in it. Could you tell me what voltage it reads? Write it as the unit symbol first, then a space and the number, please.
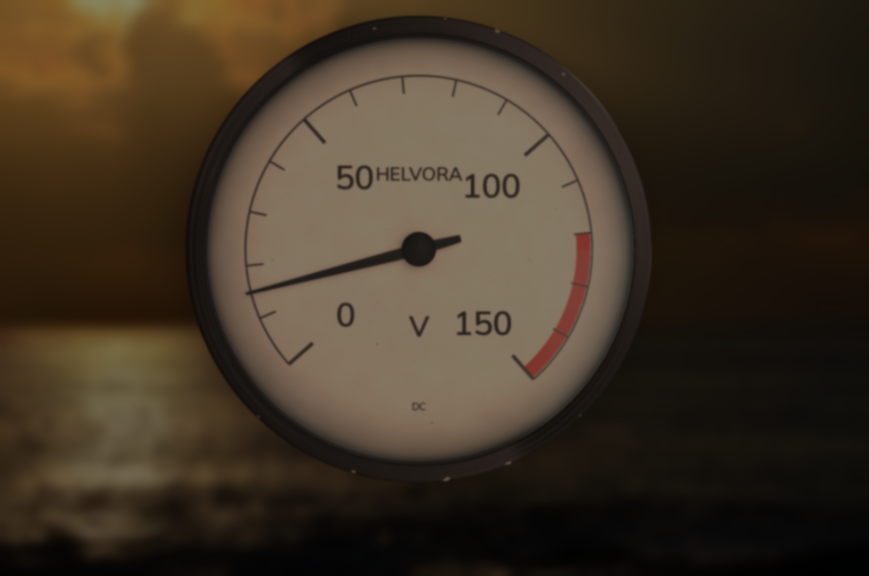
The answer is V 15
